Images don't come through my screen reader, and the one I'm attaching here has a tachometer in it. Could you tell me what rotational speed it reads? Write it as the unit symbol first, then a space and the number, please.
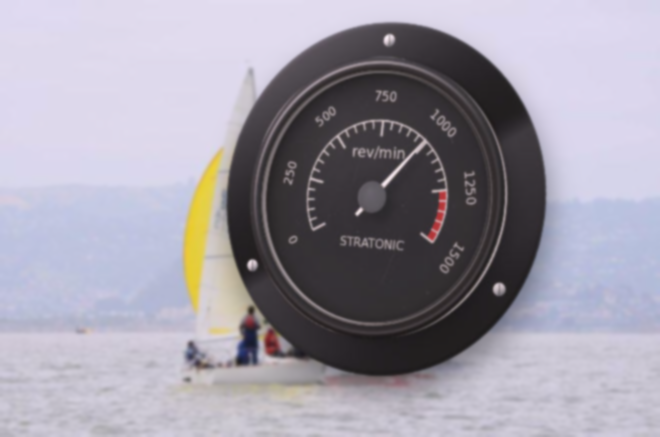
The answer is rpm 1000
